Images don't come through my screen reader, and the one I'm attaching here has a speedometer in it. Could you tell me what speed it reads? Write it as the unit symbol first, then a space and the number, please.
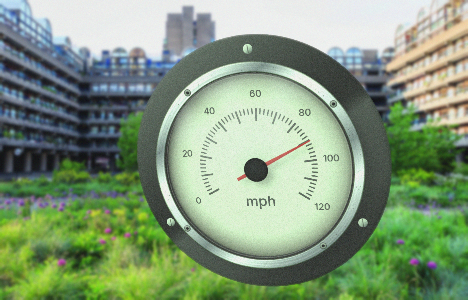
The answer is mph 90
